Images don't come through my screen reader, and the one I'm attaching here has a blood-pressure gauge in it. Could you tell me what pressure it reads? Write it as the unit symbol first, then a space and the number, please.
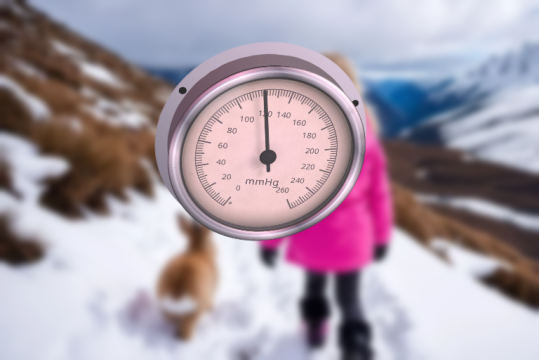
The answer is mmHg 120
